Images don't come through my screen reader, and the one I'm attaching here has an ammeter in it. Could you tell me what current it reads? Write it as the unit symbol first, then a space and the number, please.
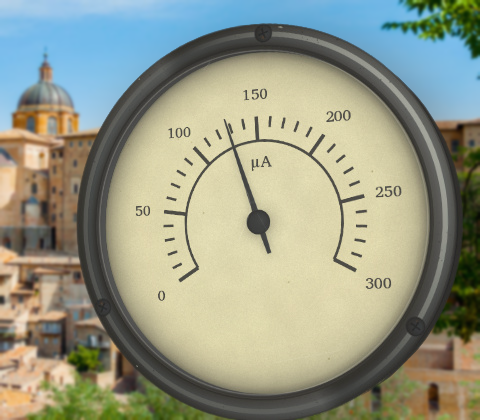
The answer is µA 130
